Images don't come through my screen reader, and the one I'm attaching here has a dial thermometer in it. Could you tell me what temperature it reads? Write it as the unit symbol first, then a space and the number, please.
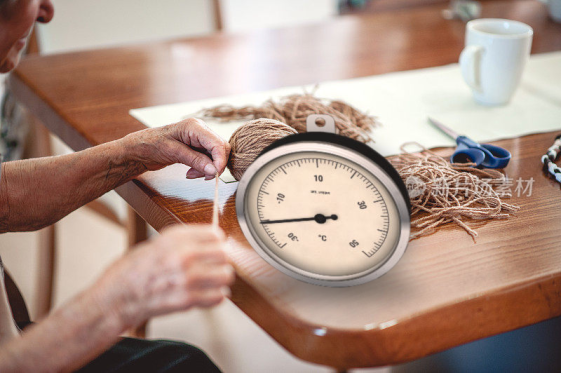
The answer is °C -20
